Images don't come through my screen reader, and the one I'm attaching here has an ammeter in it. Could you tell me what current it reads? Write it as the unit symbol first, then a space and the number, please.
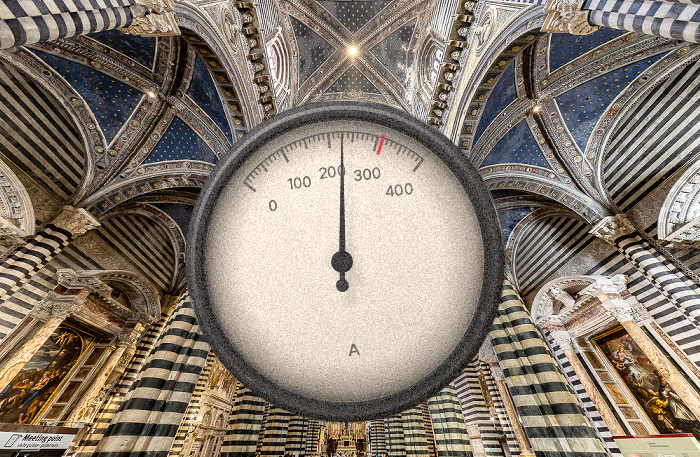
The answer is A 230
